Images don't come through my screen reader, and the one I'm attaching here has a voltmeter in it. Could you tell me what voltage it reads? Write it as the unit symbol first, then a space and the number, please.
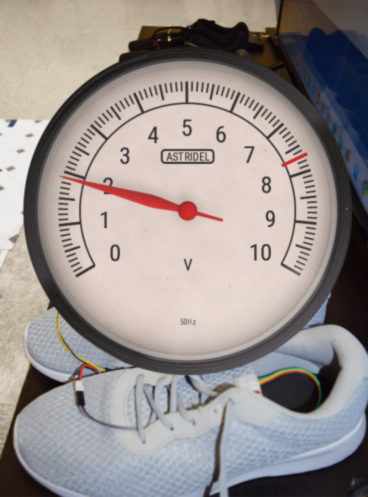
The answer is V 1.9
